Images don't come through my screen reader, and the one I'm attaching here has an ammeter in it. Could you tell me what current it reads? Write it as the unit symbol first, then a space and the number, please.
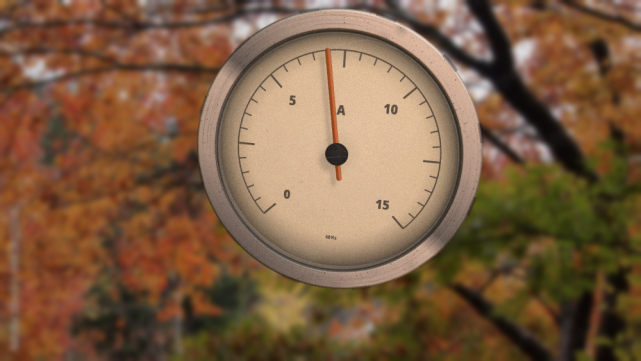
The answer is A 7
